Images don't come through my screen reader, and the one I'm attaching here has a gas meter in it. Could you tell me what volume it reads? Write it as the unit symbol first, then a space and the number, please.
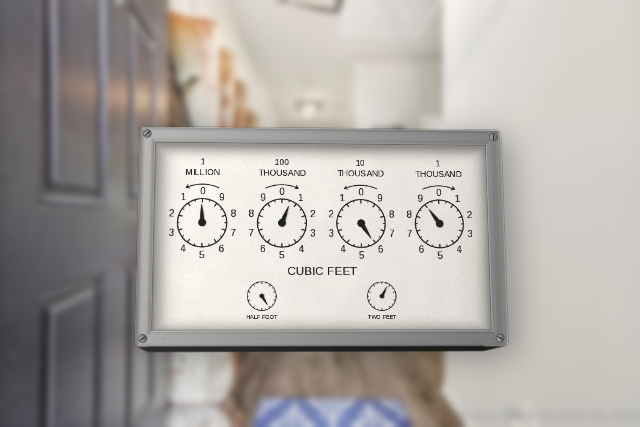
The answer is ft³ 5900
